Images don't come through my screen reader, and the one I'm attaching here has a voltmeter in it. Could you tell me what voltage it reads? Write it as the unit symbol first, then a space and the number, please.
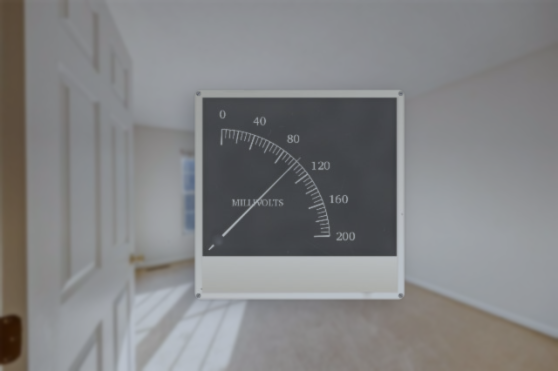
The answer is mV 100
